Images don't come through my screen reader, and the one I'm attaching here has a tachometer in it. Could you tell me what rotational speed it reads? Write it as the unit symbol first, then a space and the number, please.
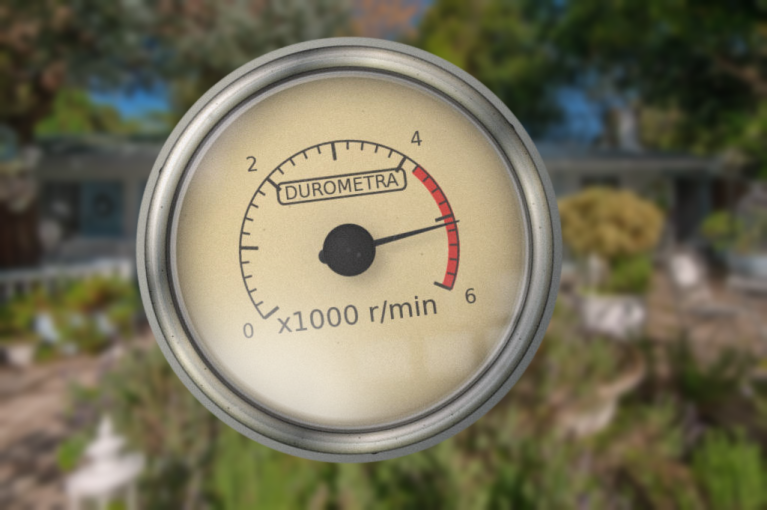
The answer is rpm 5100
